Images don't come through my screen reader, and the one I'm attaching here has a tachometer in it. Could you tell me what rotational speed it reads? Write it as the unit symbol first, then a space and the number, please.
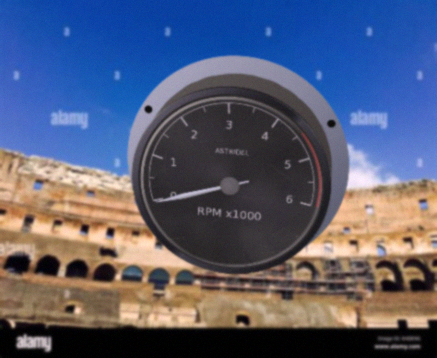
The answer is rpm 0
